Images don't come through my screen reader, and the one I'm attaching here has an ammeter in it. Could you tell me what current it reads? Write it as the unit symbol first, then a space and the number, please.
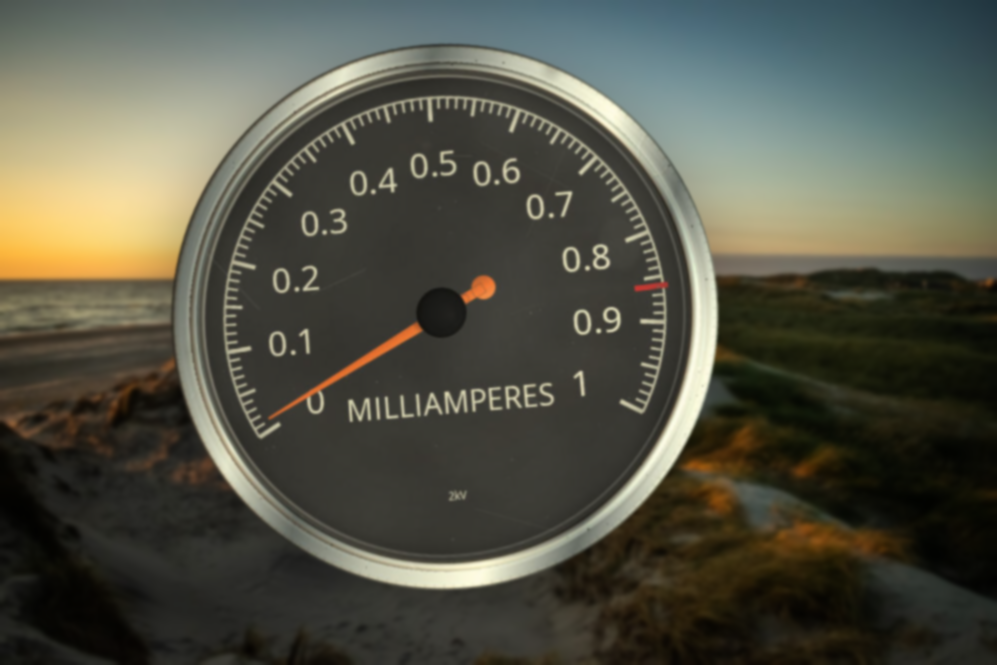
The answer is mA 0.01
